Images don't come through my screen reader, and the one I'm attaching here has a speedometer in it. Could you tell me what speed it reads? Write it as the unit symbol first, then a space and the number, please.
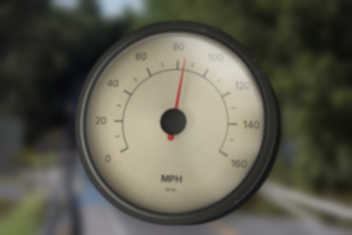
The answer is mph 85
